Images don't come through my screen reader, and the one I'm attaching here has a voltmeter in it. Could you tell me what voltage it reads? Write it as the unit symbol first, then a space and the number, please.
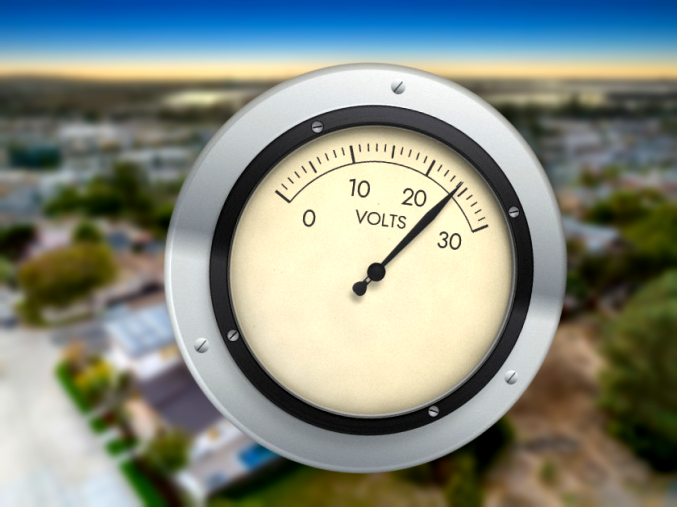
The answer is V 24
